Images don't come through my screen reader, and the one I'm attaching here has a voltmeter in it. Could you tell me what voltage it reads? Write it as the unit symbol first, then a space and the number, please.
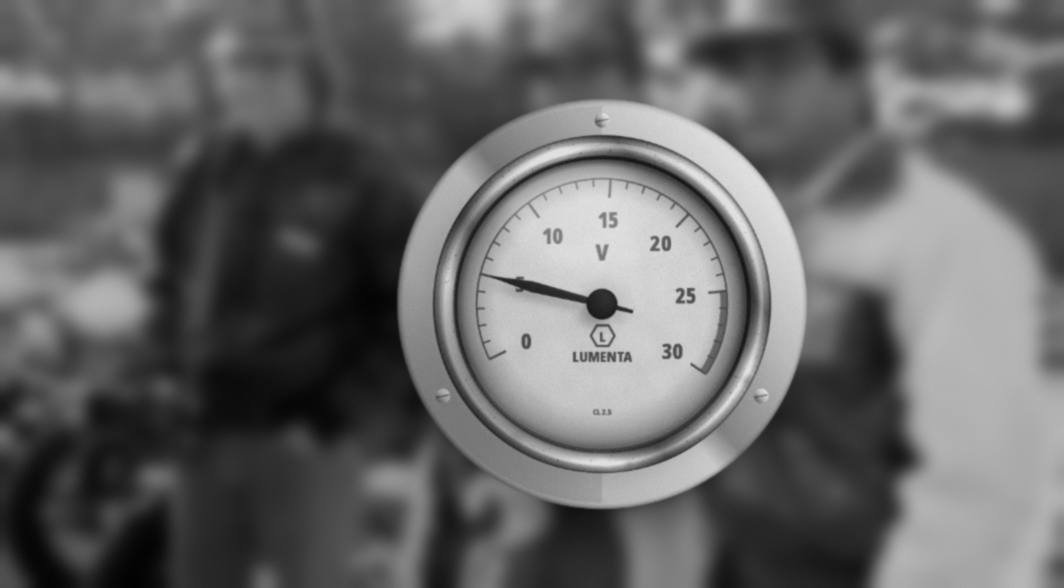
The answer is V 5
